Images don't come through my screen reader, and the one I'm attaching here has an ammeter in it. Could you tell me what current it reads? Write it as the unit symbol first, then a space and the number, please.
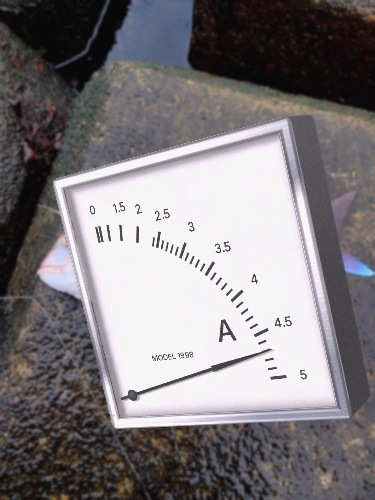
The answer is A 4.7
